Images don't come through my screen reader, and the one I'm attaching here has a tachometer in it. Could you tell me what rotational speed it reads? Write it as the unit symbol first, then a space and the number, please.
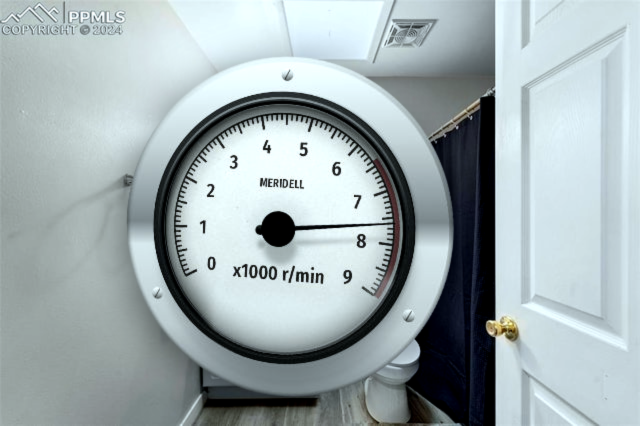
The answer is rpm 7600
